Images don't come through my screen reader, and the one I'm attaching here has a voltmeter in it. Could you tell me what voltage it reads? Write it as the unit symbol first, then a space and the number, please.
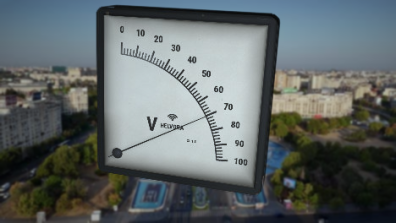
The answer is V 70
